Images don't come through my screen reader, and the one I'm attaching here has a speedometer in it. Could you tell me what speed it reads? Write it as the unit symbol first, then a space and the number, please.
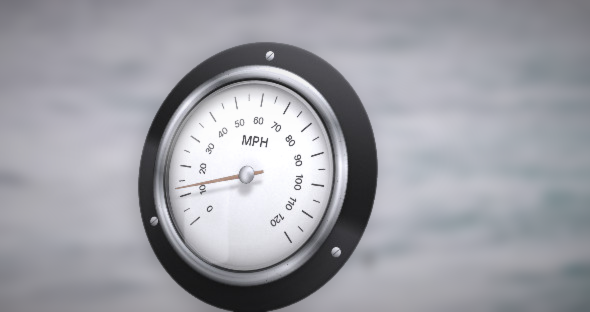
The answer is mph 12.5
